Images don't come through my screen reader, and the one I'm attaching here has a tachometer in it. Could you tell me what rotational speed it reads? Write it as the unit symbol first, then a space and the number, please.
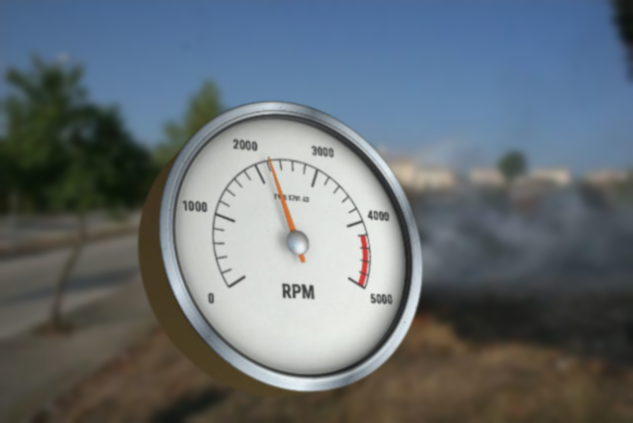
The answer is rpm 2200
